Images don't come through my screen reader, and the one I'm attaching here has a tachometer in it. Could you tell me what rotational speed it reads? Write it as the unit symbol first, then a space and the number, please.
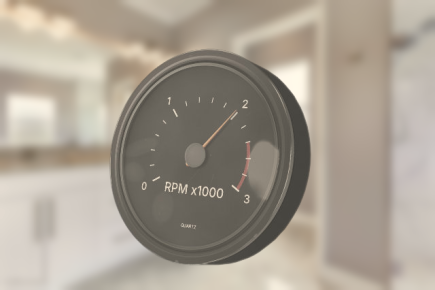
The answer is rpm 2000
